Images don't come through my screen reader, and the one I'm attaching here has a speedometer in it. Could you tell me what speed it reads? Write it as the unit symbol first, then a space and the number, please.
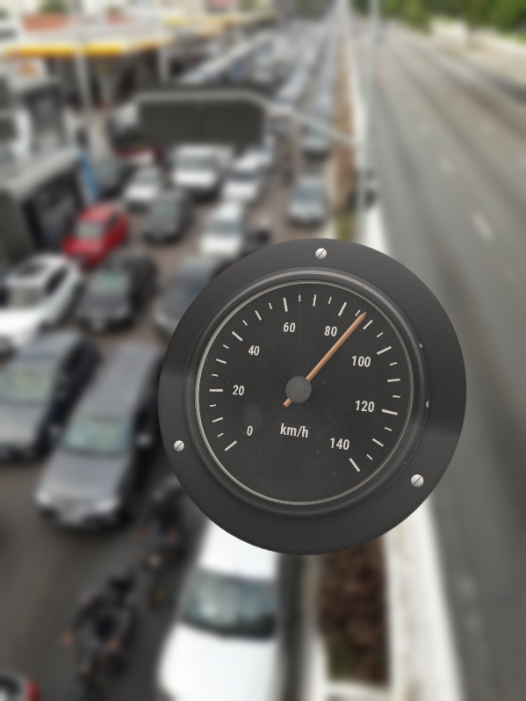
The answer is km/h 87.5
